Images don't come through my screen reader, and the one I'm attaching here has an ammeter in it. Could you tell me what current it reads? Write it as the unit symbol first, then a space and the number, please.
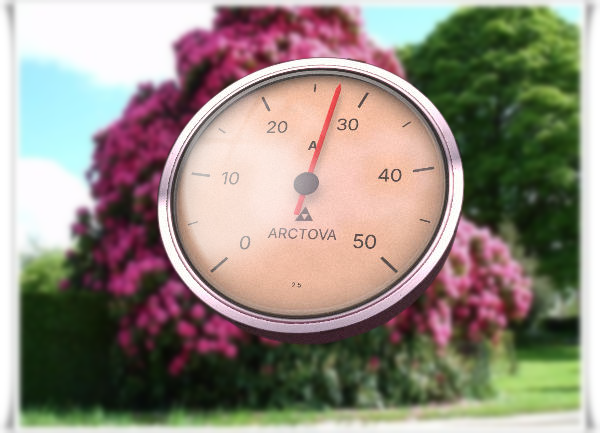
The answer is A 27.5
